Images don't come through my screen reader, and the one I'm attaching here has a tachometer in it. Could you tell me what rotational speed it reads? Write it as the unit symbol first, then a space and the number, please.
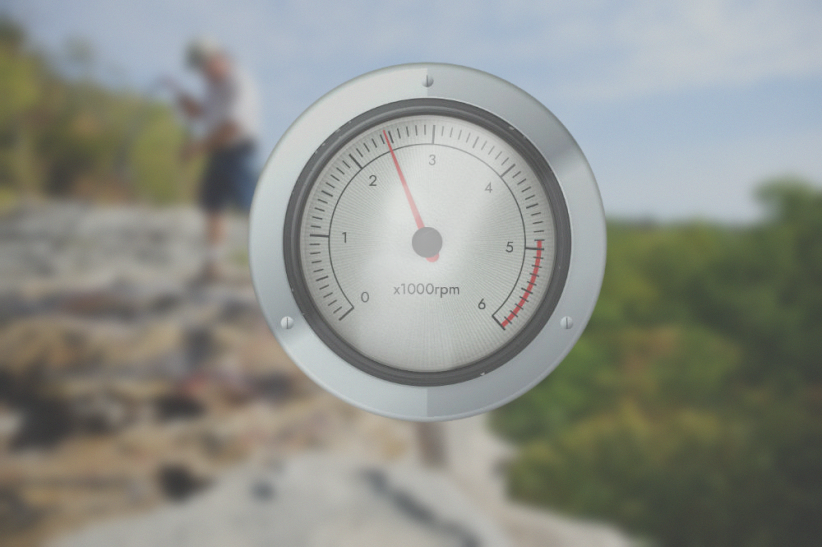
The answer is rpm 2450
